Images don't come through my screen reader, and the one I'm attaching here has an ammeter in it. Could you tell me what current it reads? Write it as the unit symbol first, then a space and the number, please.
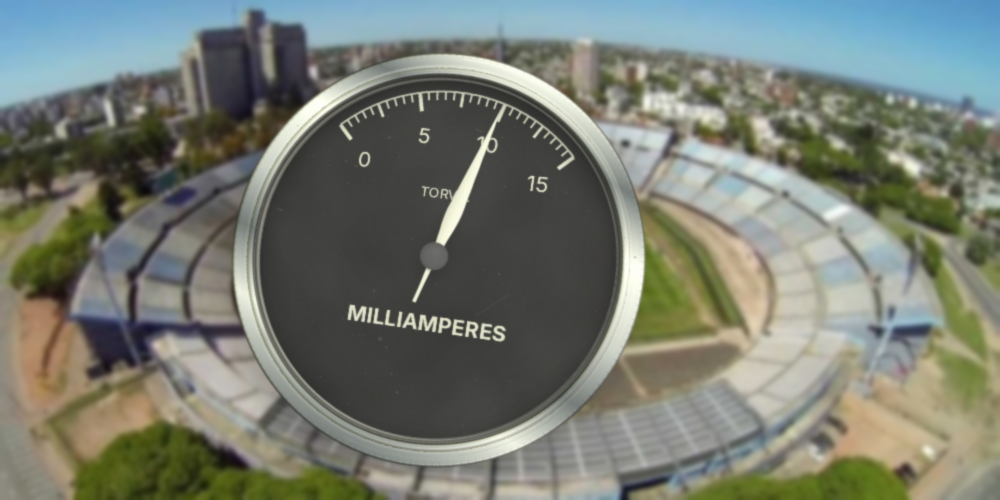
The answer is mA 10
